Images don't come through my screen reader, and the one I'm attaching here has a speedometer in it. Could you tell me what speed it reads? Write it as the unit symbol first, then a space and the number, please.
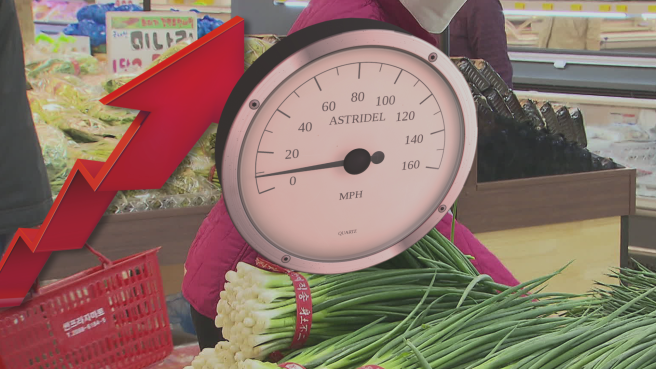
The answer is mph 10
